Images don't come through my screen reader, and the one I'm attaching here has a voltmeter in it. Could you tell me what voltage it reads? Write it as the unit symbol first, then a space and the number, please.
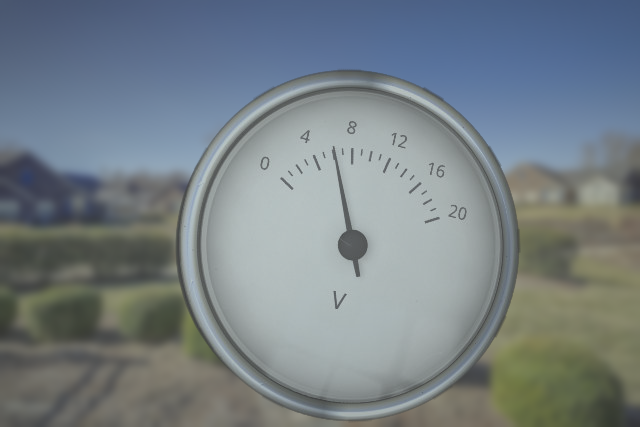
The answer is V 6
